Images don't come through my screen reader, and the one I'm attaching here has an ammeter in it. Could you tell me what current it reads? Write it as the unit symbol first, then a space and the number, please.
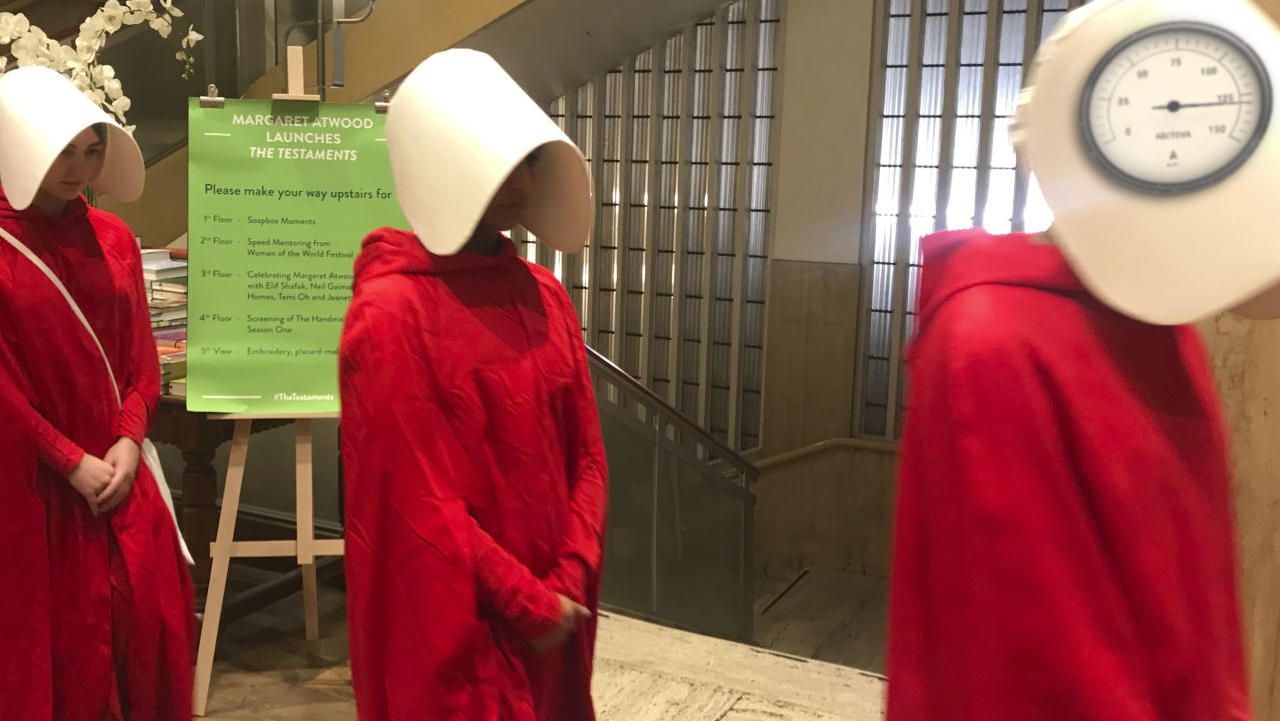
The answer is A 130
